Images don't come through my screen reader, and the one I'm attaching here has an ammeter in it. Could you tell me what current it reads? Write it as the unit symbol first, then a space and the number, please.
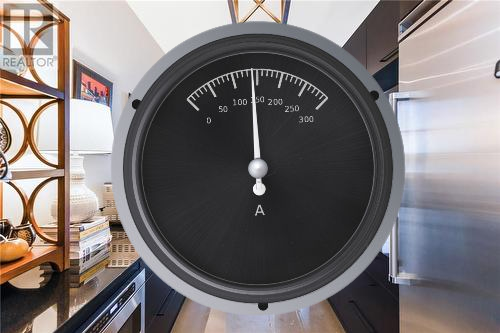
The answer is A 140
